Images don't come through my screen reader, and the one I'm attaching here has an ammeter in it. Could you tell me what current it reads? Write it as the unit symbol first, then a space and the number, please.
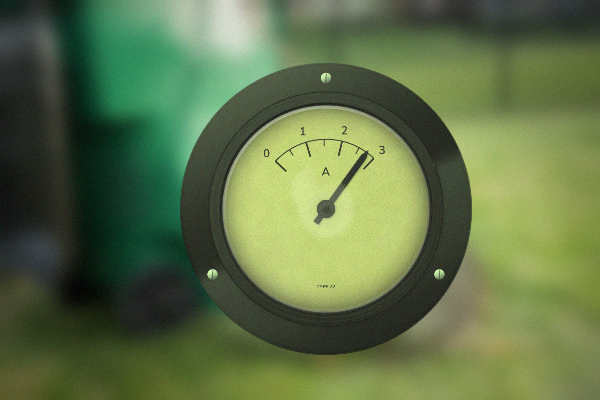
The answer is A 2.75
